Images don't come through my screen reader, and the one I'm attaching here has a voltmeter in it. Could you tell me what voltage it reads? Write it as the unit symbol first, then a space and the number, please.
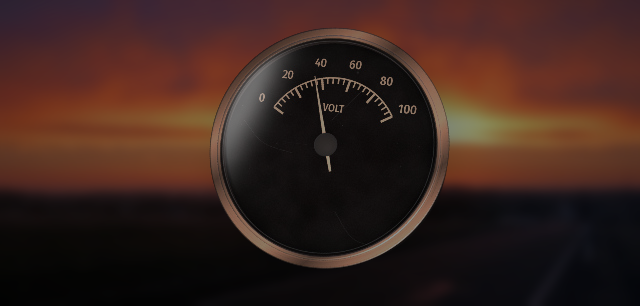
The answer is V 36
